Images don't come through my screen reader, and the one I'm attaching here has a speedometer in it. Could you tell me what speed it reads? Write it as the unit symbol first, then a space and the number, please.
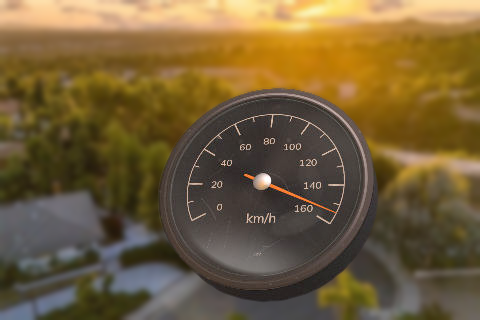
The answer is km/h 155
